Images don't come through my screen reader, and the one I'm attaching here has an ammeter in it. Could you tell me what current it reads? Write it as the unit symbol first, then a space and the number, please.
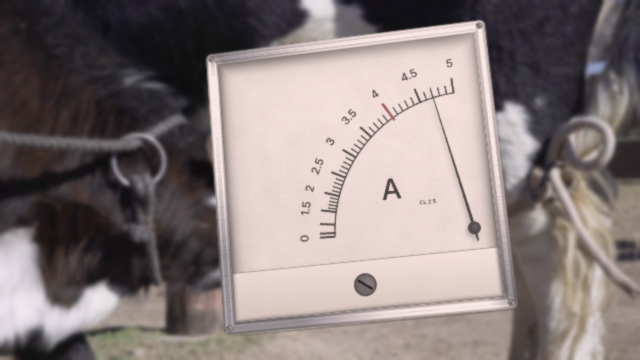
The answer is A 4.7
